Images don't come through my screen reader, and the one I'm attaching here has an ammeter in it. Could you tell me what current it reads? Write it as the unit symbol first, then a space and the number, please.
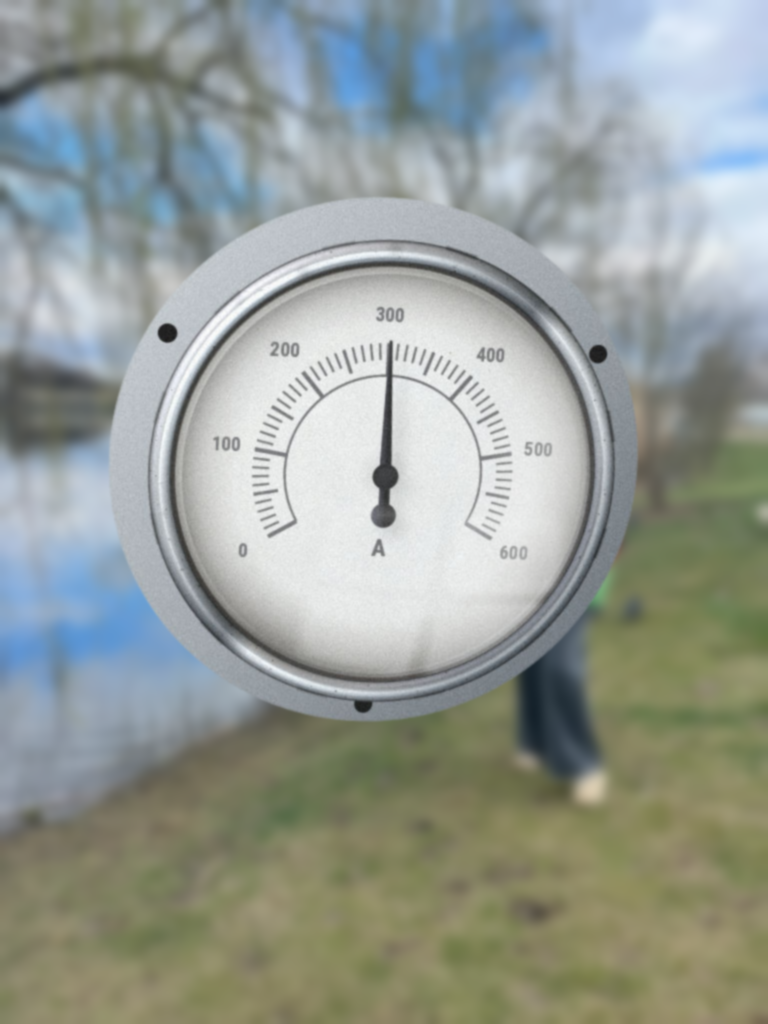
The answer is A 300
